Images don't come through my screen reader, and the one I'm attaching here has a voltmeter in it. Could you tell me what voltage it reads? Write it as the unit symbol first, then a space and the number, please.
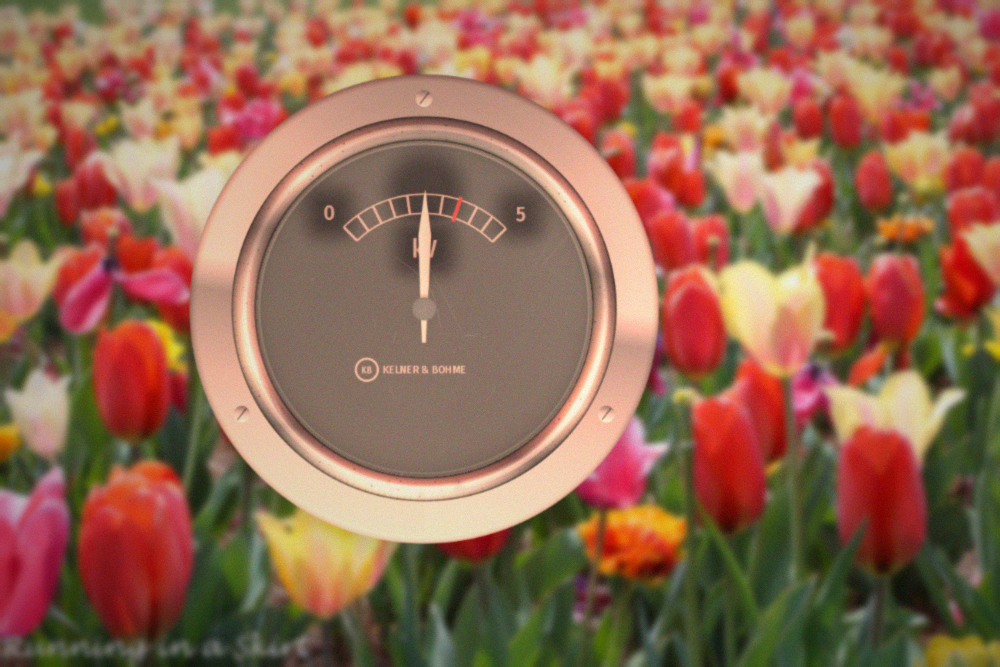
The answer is kV 2.5
